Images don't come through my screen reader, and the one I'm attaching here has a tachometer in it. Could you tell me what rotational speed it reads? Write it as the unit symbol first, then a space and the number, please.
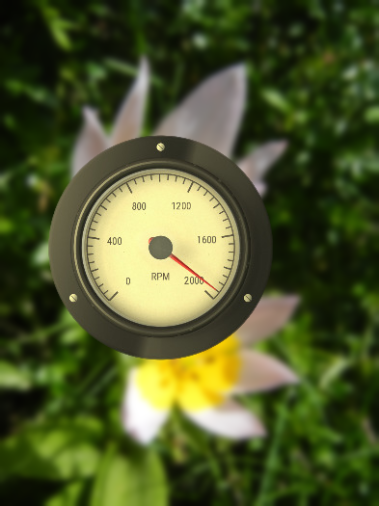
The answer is rpm 1950
